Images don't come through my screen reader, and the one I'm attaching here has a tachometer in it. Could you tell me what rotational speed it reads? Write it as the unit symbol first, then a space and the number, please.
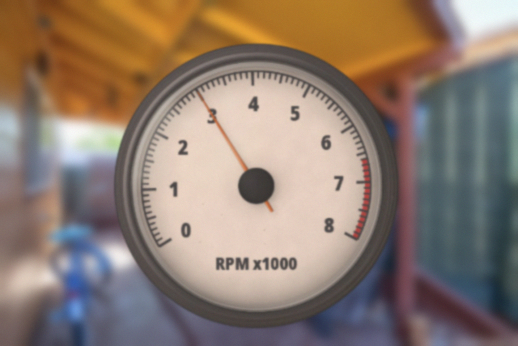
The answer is rpm 3000
